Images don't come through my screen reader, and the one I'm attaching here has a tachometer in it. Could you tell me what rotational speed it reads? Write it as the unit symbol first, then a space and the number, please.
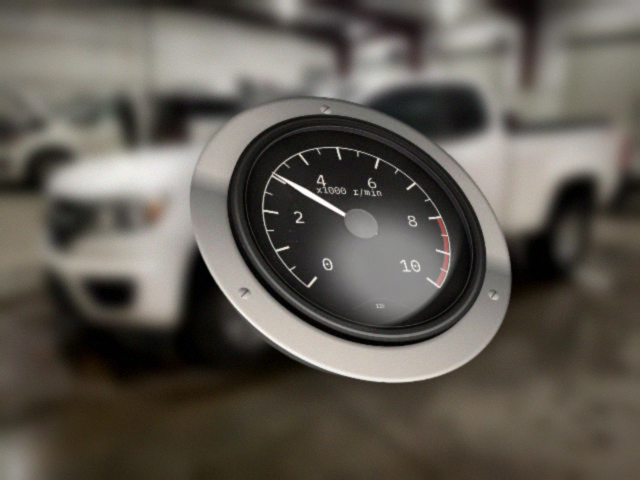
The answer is rpm 3000
